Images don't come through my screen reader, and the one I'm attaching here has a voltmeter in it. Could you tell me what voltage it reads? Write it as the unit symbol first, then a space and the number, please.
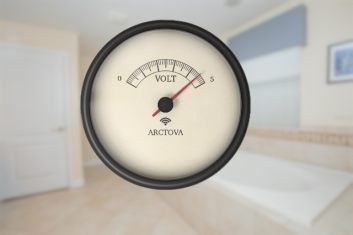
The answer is V 4.5
